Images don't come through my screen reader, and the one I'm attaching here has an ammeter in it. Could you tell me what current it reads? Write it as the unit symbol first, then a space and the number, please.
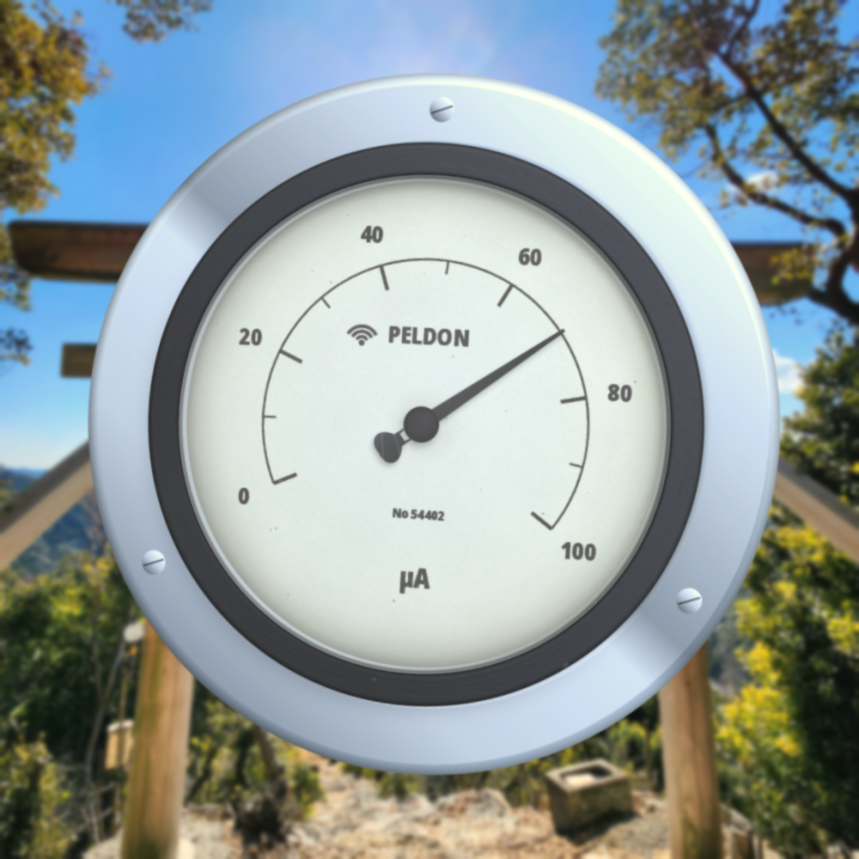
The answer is µA 70
